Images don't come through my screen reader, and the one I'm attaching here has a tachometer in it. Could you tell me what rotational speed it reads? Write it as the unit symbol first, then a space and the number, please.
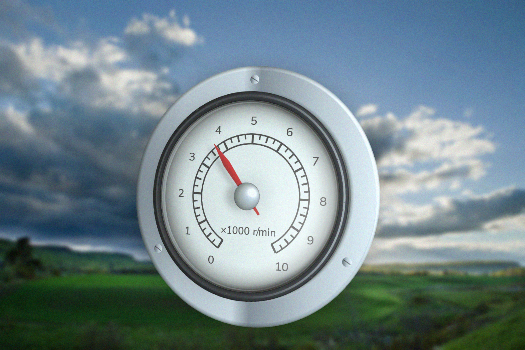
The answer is rpm 3750
